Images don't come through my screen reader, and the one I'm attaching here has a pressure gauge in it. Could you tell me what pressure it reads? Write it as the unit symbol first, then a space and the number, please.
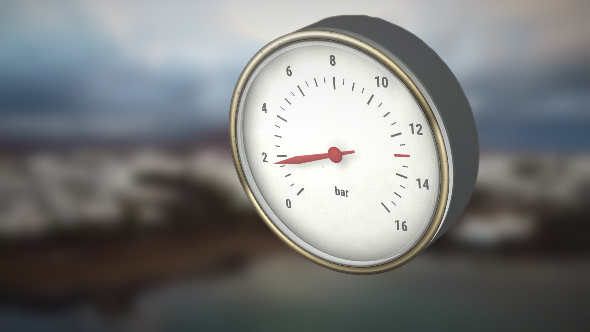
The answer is bar 1.75
